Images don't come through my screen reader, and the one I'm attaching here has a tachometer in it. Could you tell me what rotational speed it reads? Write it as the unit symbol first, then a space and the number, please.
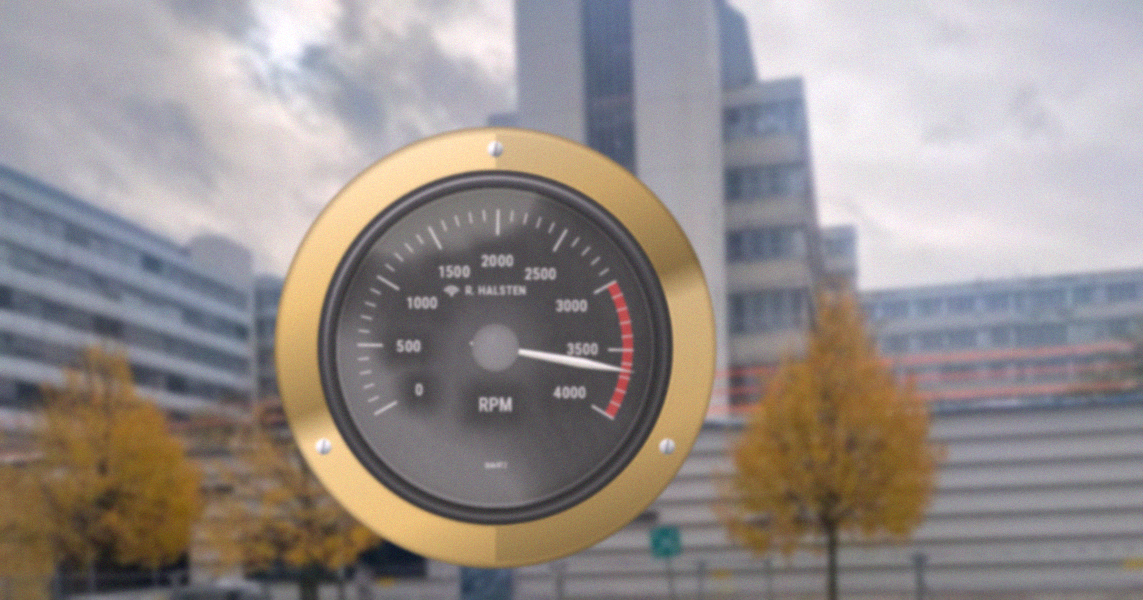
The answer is rpm 3650
